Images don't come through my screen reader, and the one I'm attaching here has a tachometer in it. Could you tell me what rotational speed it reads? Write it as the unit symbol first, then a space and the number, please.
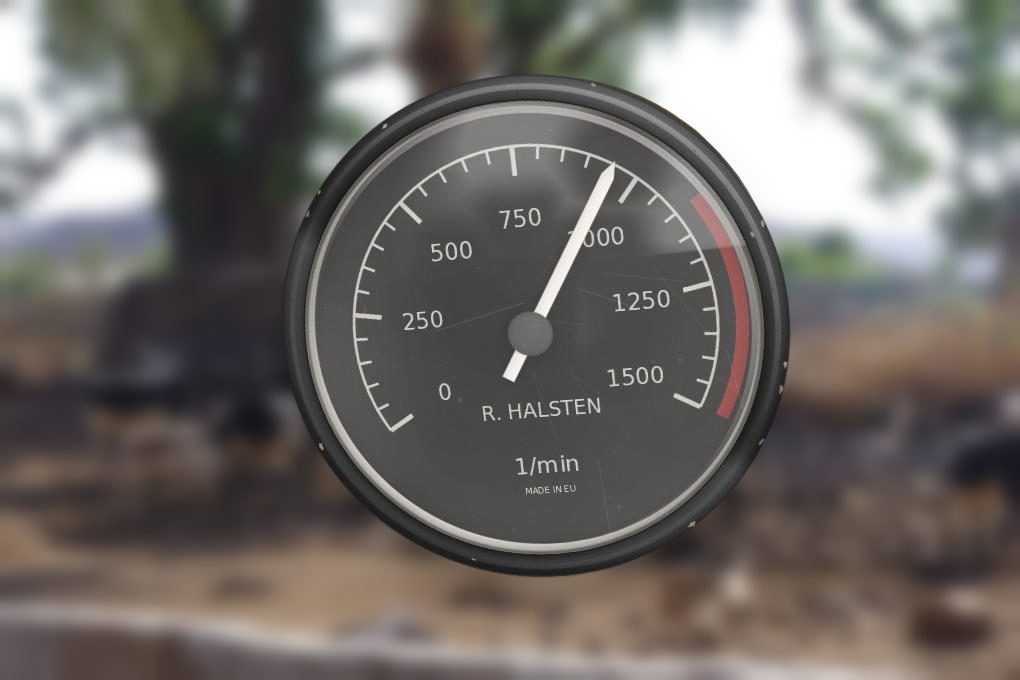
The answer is rpm 950
